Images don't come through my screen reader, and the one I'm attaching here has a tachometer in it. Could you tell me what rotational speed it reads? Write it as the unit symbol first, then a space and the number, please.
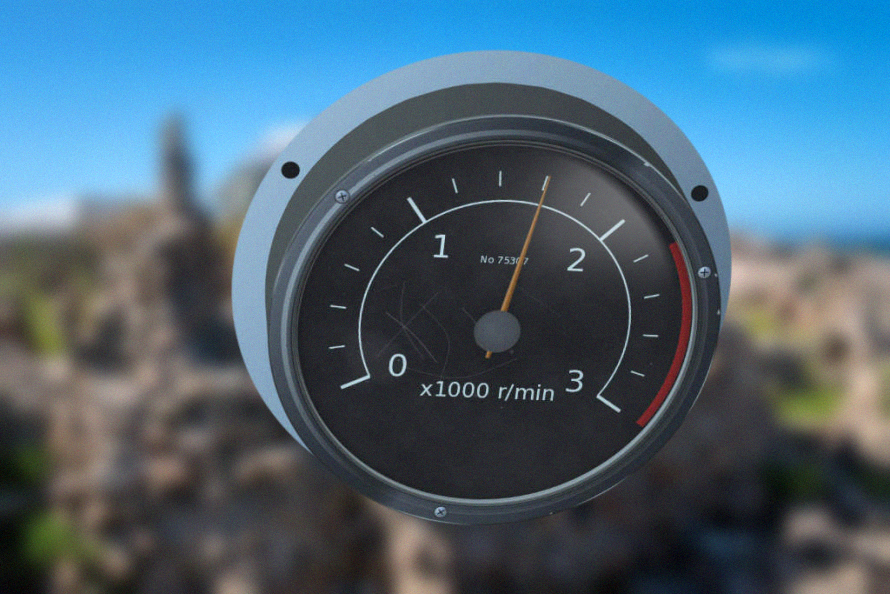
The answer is rpm 1600
